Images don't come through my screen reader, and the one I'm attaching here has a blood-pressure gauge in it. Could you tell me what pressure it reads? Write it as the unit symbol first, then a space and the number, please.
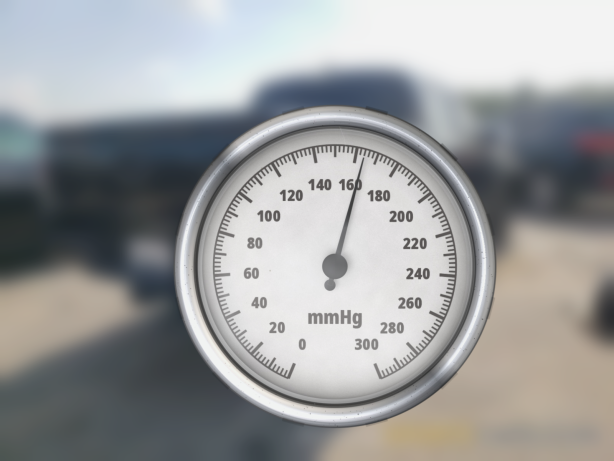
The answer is mmHg 164
